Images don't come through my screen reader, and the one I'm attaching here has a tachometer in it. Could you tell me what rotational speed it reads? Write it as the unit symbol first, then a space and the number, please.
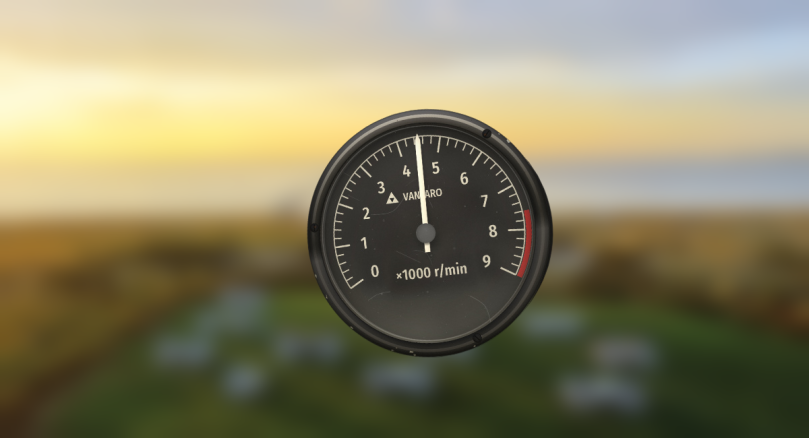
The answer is rpm 4500
